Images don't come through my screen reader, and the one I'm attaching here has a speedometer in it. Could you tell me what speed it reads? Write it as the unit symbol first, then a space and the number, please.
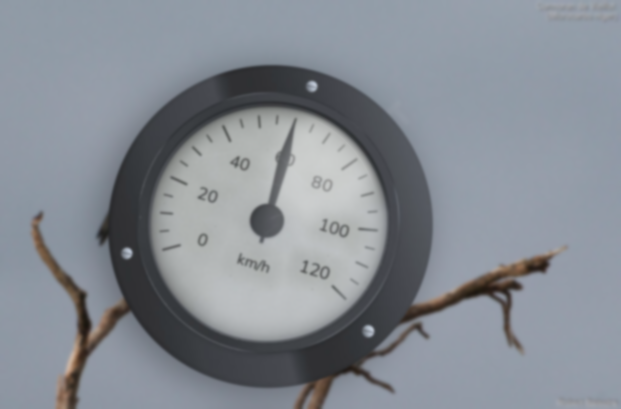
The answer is km/h 60
